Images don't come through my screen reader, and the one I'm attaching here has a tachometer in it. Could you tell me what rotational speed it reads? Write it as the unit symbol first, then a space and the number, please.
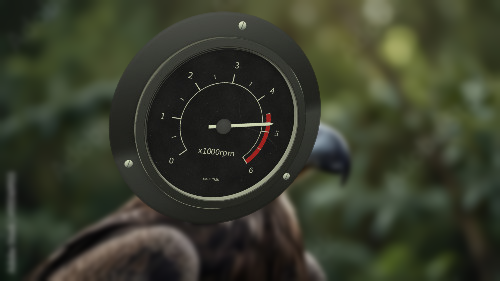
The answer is rpm 4750
